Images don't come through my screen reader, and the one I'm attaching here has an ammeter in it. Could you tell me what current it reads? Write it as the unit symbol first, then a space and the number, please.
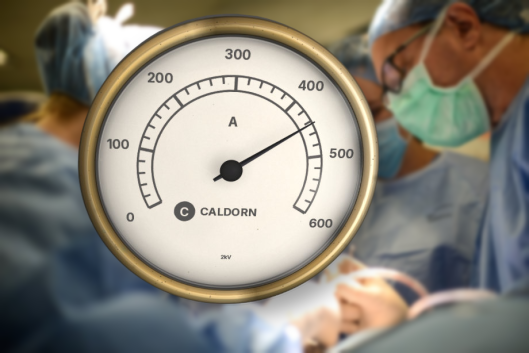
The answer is A 440
